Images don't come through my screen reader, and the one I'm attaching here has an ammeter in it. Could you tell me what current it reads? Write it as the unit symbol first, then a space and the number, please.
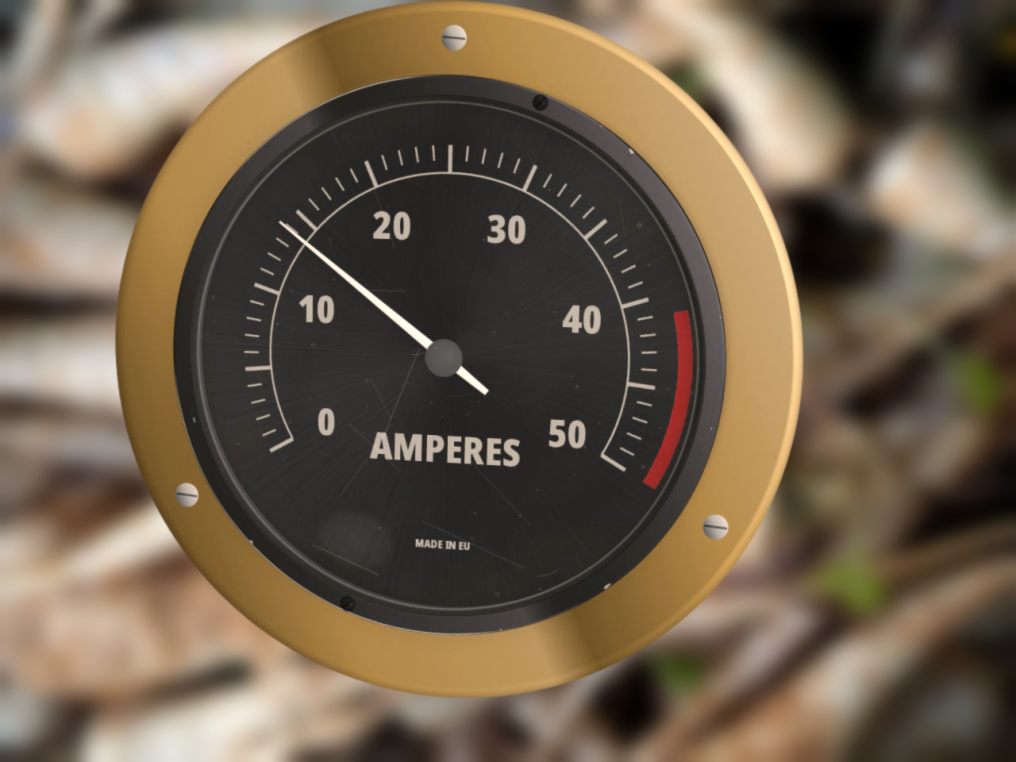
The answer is A 14
